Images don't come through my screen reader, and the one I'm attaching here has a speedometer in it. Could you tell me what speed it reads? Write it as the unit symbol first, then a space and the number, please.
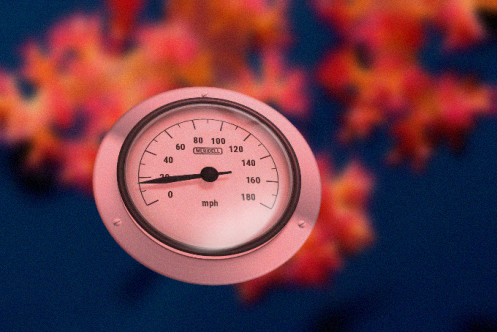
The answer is mph 15
